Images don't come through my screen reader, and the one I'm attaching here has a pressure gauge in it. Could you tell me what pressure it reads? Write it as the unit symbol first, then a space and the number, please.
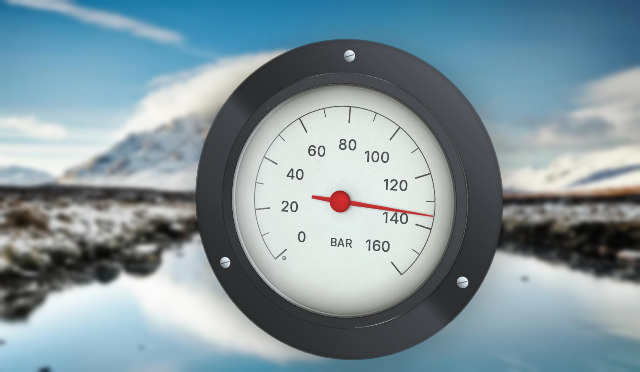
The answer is bar 135
